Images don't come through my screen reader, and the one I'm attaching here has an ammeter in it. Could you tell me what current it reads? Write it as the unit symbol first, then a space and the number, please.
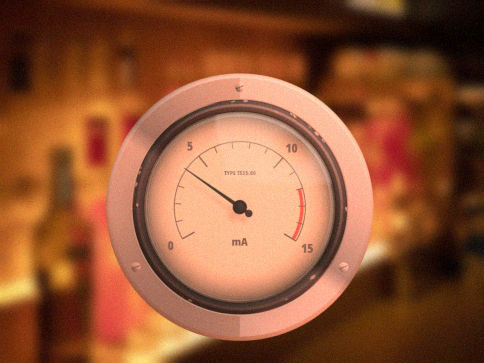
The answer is mA 4
